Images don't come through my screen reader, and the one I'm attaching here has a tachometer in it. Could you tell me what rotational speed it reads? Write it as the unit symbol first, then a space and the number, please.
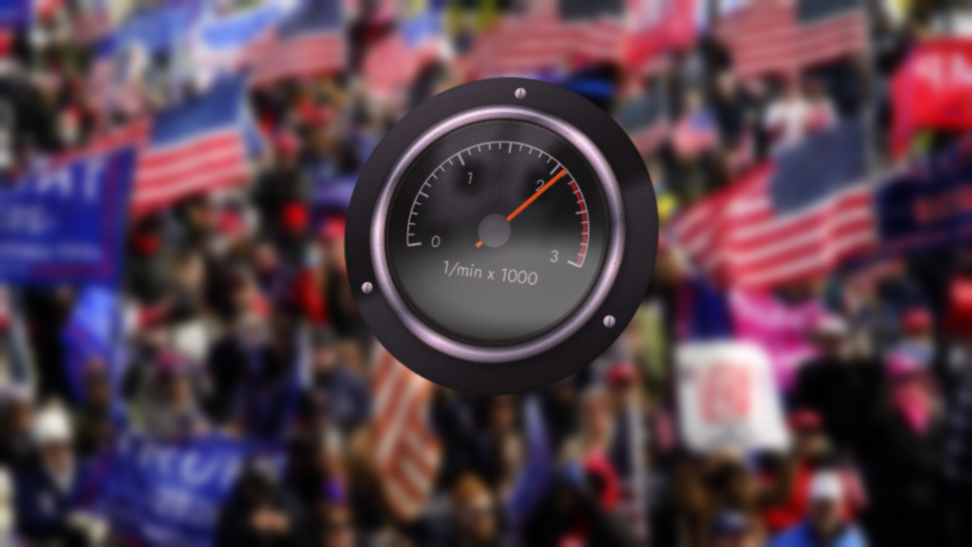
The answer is rpm 2100
